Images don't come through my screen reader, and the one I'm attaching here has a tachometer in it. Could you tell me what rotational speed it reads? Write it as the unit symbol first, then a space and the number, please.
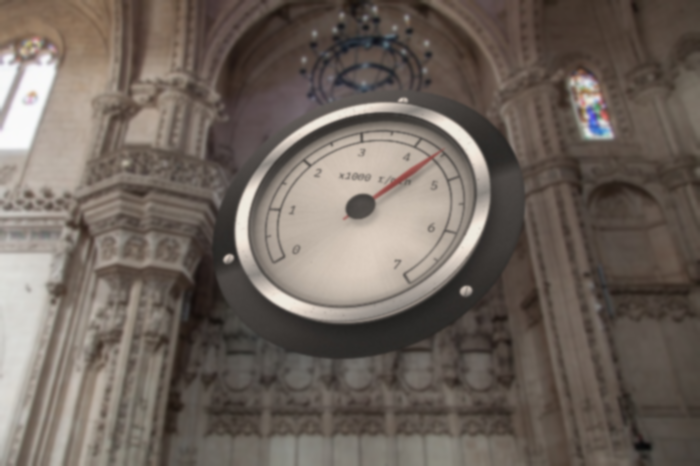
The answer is rpm 4500
